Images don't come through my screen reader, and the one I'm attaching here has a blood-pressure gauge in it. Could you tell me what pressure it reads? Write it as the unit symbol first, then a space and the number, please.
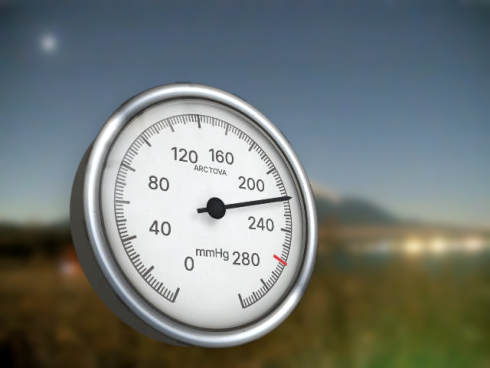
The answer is mmHg 220
